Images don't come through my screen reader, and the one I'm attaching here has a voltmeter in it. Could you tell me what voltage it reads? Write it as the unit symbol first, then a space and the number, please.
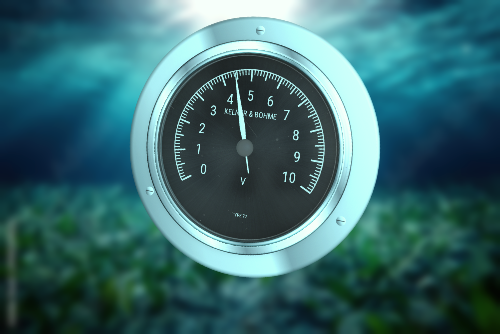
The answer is V 4.5
